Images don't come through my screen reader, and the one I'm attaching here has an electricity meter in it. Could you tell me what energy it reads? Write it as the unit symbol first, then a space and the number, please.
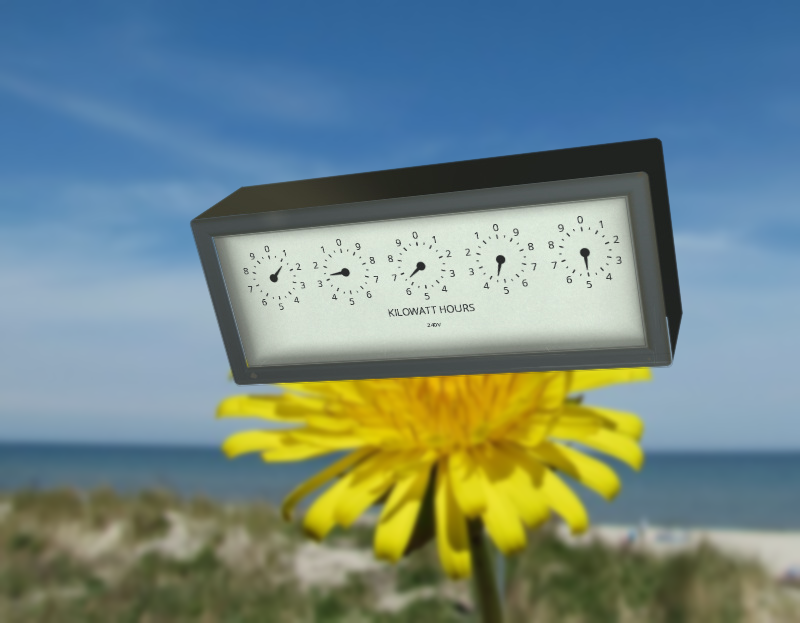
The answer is kWh 12645
